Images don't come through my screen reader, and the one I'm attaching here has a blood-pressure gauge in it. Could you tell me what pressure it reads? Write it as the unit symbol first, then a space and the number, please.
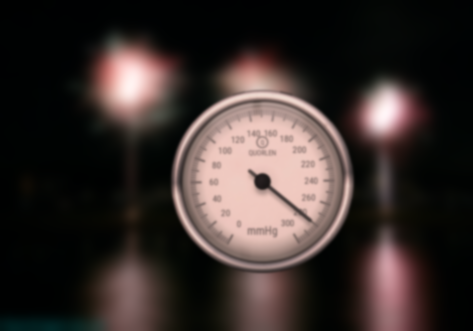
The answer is mmHg 280
